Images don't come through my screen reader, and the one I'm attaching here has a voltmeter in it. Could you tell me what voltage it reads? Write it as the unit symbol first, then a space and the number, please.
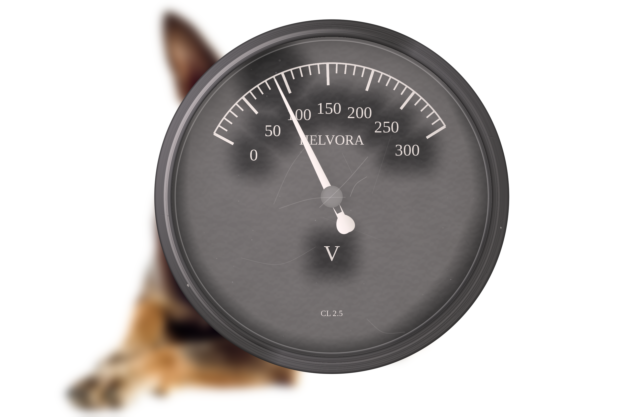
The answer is V 90
